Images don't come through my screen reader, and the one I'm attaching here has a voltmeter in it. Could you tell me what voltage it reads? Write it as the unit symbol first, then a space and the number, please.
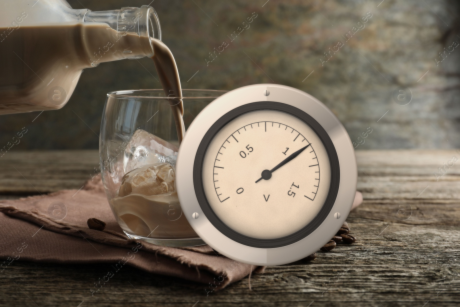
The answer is V 1.1
